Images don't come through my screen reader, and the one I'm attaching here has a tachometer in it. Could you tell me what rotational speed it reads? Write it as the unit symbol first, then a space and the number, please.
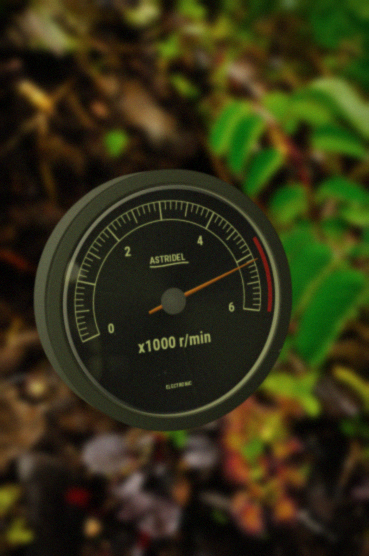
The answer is rpm 5100
